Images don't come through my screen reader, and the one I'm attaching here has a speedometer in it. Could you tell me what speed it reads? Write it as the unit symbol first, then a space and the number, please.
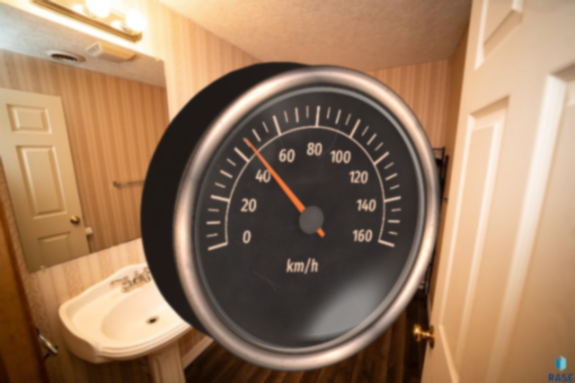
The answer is km/h 45
